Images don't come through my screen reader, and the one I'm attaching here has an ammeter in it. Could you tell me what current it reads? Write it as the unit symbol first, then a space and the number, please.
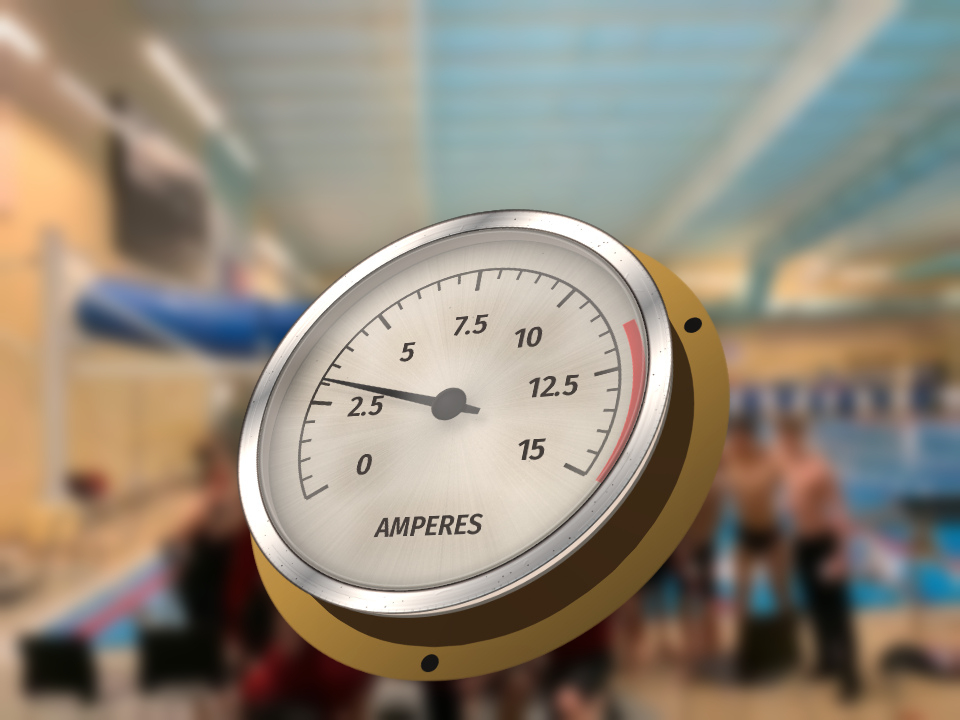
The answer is A 3
